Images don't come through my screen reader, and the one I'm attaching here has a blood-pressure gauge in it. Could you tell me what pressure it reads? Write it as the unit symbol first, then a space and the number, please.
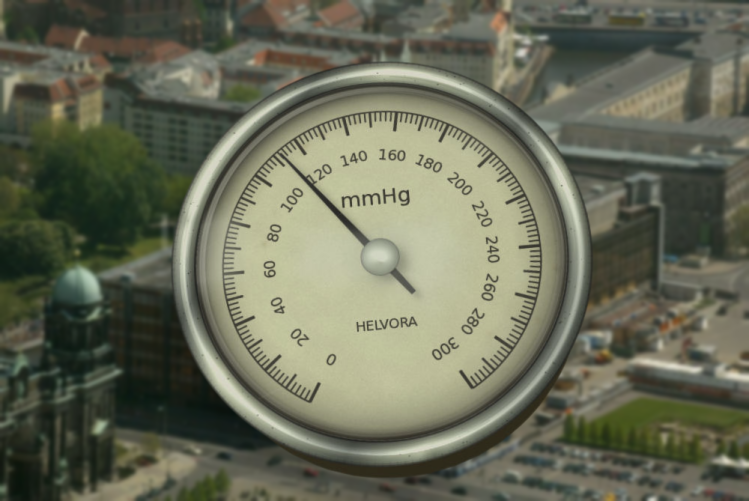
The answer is mmHg 112
